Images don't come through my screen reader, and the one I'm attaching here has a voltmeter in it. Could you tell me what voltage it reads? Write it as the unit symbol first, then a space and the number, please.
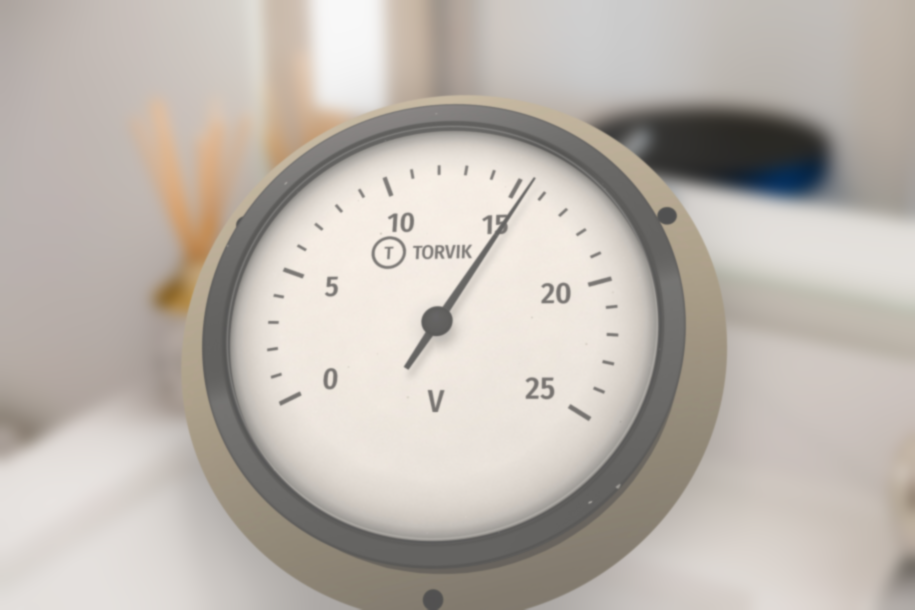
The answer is V 15.5
